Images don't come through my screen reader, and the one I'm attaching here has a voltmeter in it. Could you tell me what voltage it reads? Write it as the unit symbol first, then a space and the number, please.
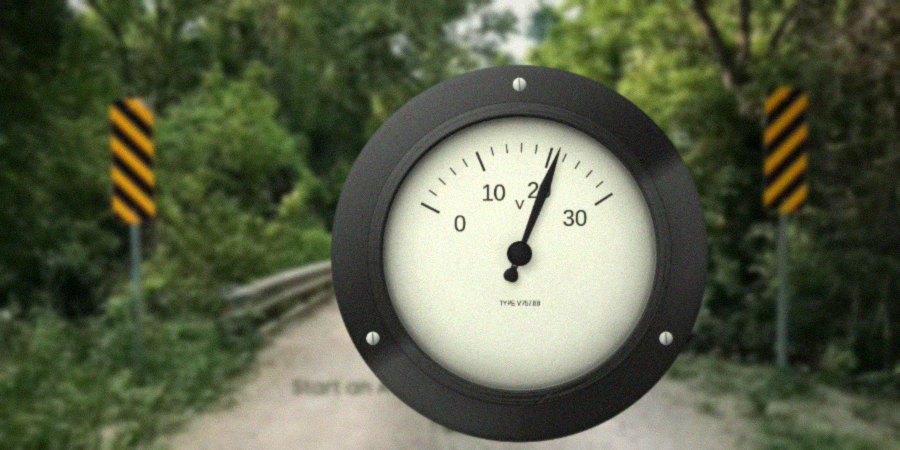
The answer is V 21
